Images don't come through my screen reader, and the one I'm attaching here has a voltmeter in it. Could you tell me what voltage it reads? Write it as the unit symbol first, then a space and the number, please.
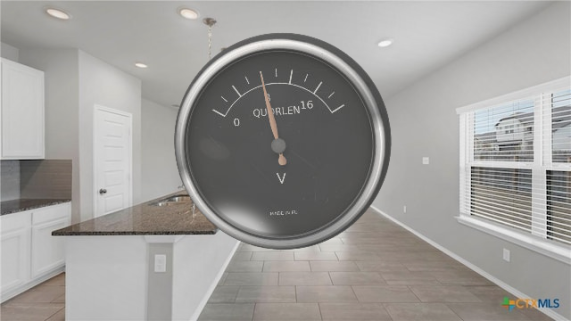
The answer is V 8
